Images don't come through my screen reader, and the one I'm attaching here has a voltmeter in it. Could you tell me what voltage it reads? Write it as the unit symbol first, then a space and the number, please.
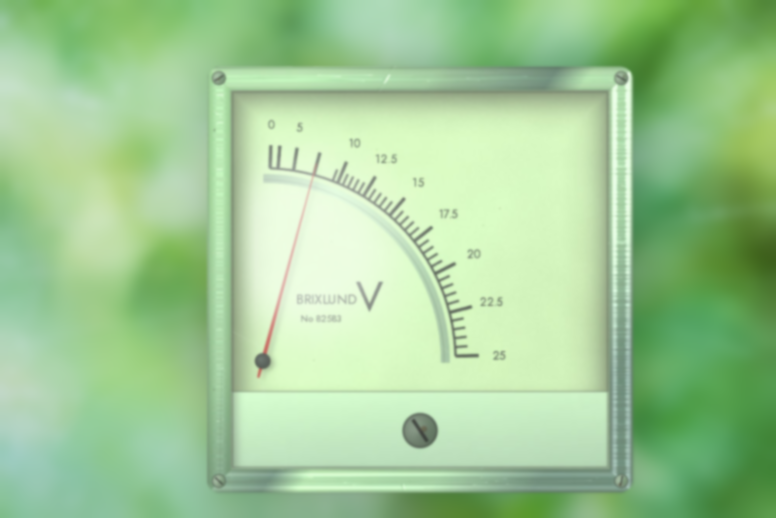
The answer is V 7.5
